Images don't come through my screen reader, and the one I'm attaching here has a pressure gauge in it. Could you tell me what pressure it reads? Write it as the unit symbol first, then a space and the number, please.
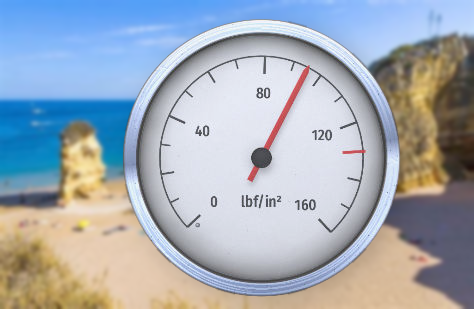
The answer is psi 95
